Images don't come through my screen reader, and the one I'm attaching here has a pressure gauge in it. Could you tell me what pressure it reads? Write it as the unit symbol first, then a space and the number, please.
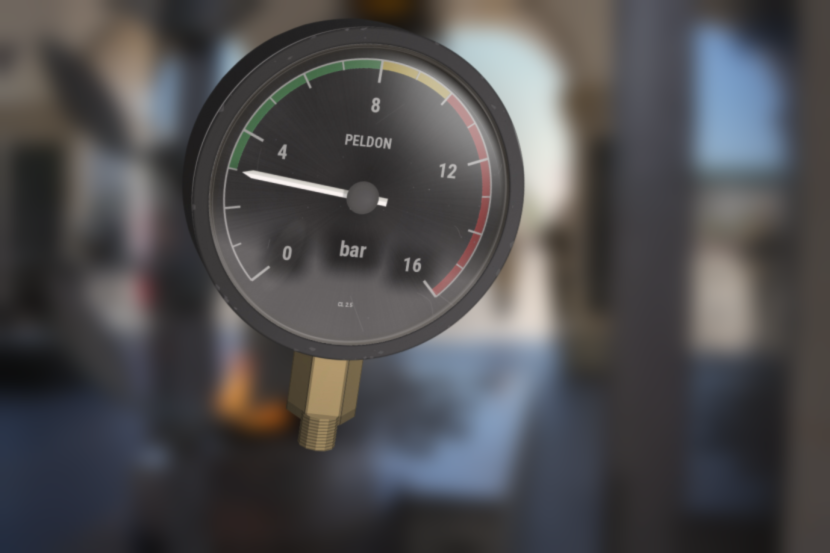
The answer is bar 3
